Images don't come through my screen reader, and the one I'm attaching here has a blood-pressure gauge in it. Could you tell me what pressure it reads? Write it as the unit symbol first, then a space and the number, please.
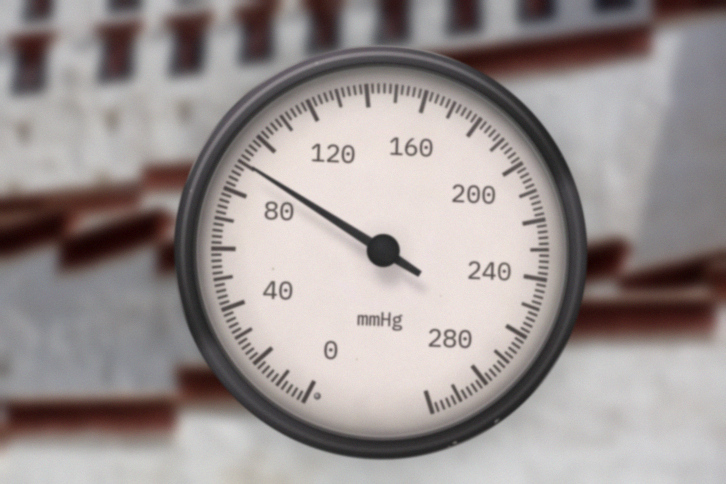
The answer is mmHg 90
